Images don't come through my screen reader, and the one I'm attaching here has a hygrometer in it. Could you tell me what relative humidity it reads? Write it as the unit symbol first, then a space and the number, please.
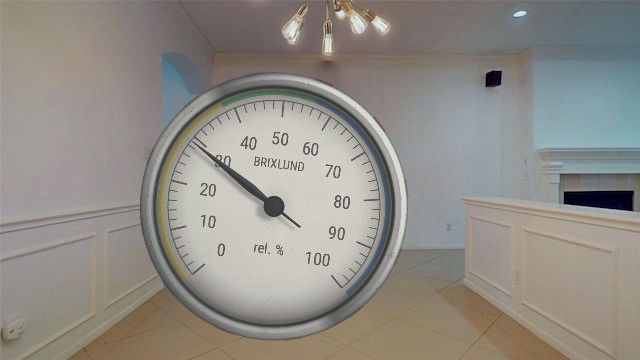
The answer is % 29
